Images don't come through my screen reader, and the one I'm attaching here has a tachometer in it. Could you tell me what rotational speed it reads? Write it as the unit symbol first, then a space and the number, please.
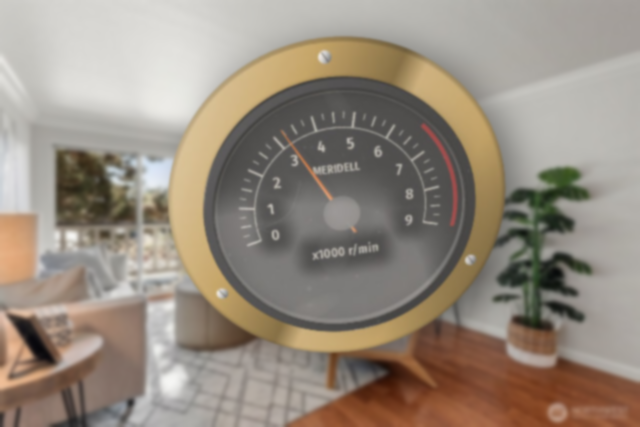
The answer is rpm 3250
